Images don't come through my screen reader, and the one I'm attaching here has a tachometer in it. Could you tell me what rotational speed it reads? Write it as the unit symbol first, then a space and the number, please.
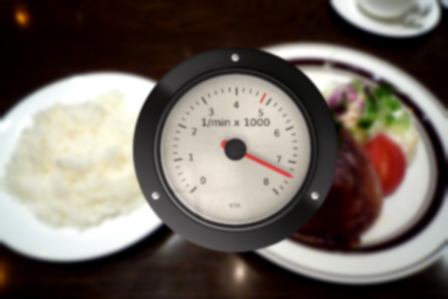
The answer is rpm 7400
